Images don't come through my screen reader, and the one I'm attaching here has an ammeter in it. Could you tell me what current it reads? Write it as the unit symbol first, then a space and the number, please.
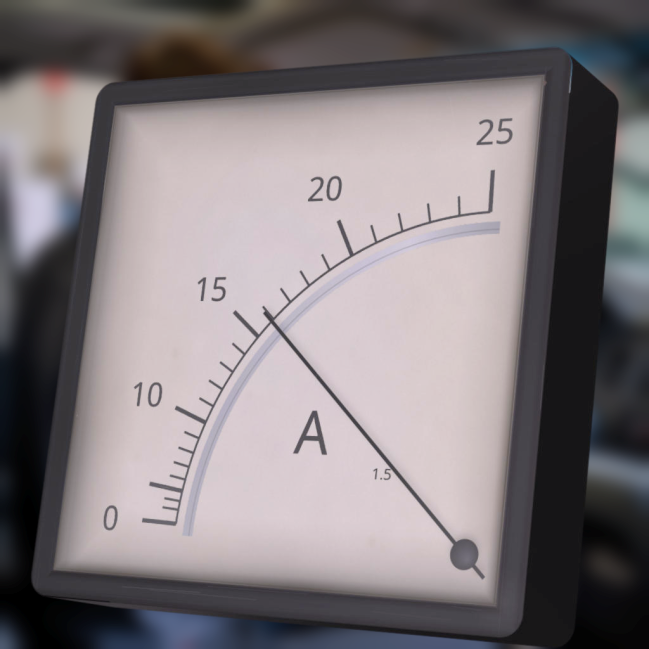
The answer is A 16
